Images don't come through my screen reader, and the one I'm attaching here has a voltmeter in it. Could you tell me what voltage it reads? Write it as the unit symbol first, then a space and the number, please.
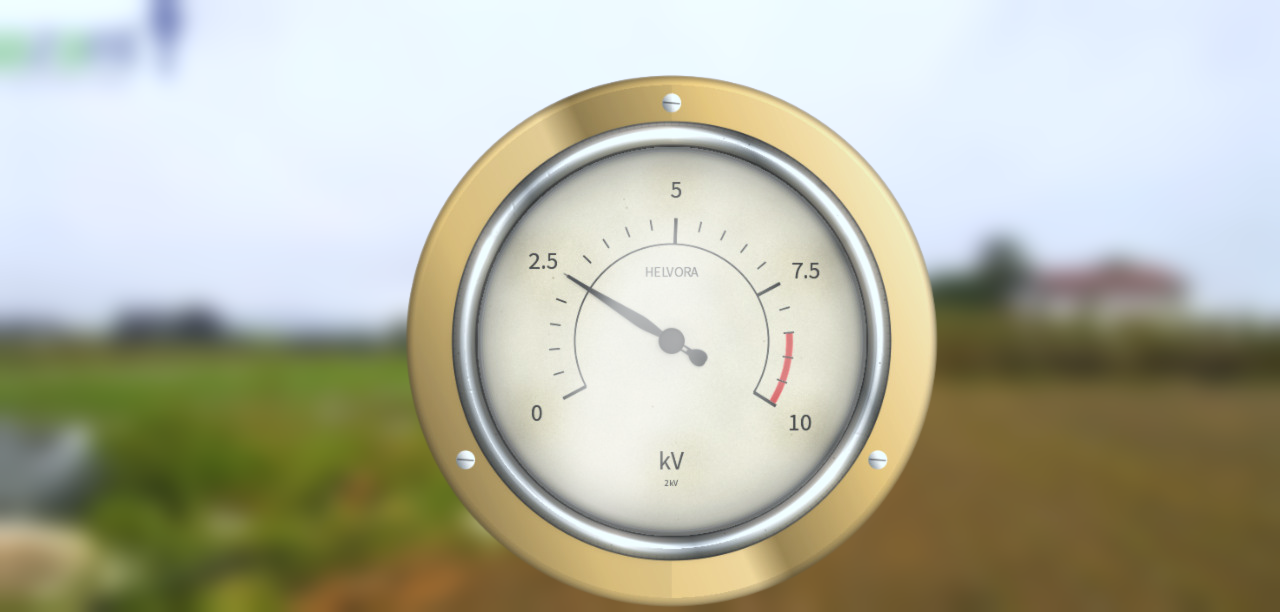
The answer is kV 2.5
